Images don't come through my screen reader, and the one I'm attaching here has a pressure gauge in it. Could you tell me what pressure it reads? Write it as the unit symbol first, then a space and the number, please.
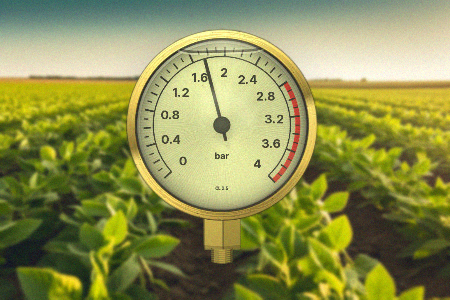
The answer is bar 1.75
